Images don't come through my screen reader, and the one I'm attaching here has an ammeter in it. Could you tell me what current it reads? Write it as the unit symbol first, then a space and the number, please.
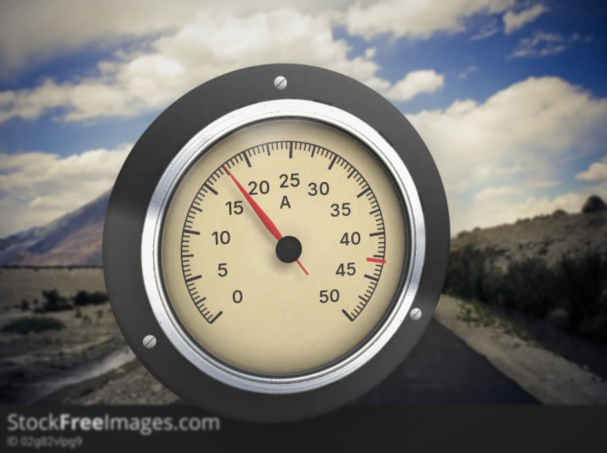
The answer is A 17.5
